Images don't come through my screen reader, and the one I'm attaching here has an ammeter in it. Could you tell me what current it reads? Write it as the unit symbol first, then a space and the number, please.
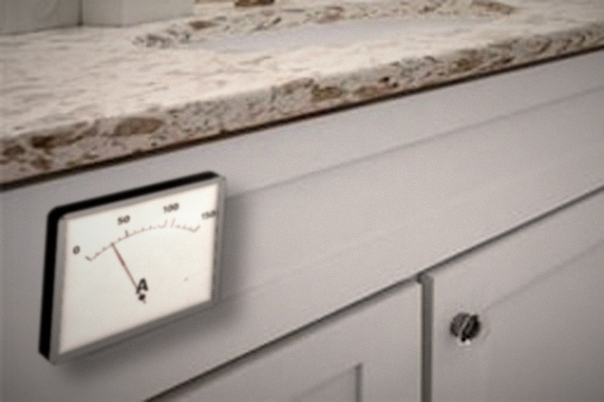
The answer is A 30
